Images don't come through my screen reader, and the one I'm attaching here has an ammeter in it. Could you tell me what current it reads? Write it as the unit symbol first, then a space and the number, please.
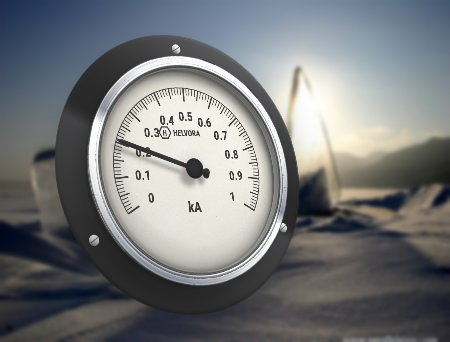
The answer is kA 0.2
